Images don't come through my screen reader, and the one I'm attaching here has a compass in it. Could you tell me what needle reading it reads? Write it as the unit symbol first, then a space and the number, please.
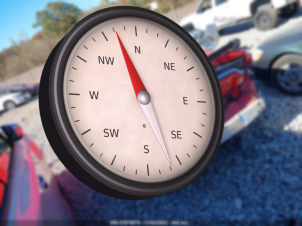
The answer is ° 340
